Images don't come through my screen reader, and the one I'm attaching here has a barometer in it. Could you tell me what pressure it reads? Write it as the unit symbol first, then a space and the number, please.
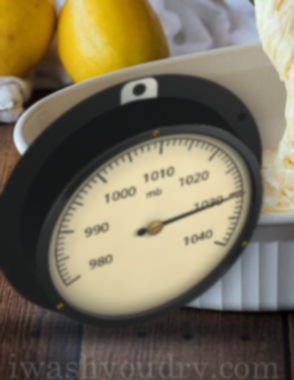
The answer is mbar 1030
